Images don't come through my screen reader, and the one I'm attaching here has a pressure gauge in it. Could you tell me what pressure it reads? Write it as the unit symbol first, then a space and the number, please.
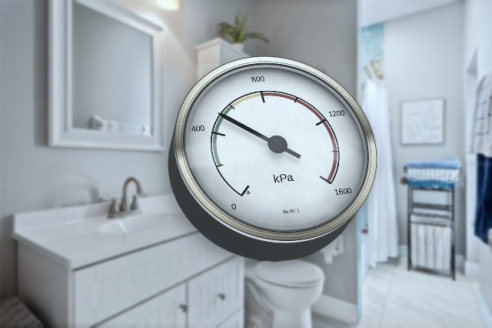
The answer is kPa 500
